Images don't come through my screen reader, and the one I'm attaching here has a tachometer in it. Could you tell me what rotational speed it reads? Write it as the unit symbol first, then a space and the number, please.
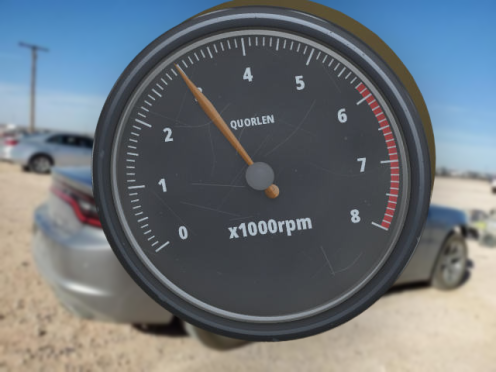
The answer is rpm 3000
